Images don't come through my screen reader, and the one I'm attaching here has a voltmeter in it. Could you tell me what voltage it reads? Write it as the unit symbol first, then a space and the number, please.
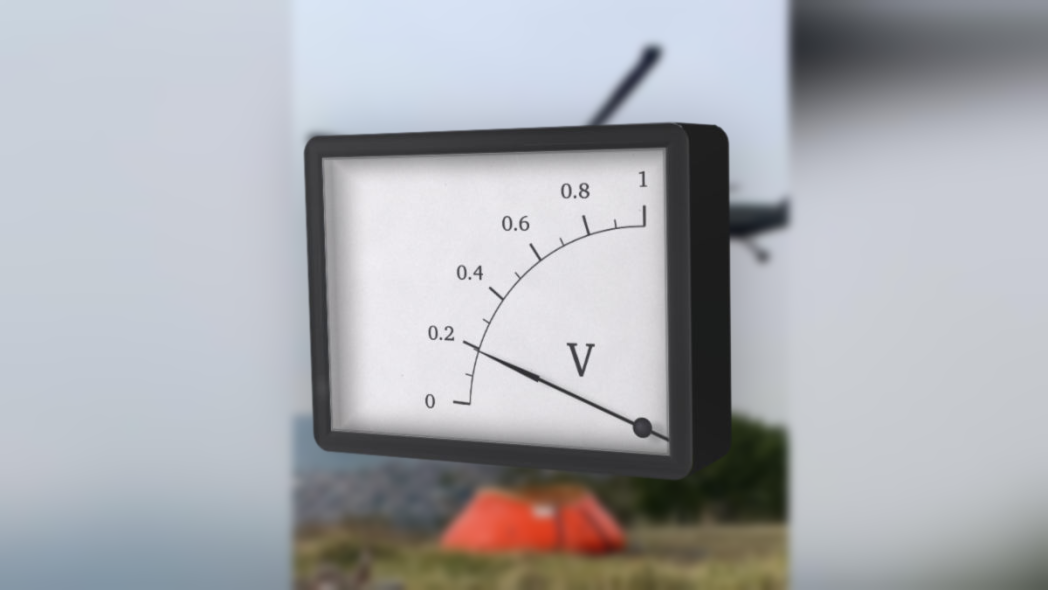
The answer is V 0.2
